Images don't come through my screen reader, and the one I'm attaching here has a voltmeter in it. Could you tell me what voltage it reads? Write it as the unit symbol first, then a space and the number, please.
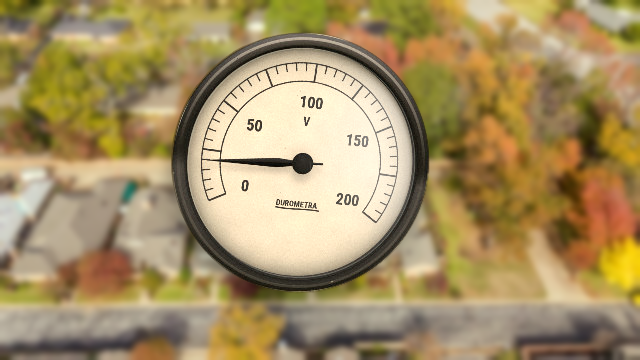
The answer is V 20
